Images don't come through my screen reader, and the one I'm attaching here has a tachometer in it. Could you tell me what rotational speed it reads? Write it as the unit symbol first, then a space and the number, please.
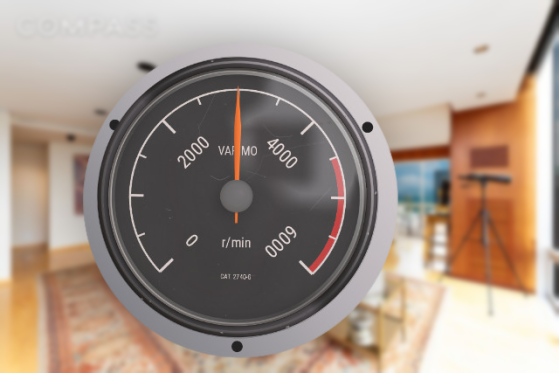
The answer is rpm 3000
